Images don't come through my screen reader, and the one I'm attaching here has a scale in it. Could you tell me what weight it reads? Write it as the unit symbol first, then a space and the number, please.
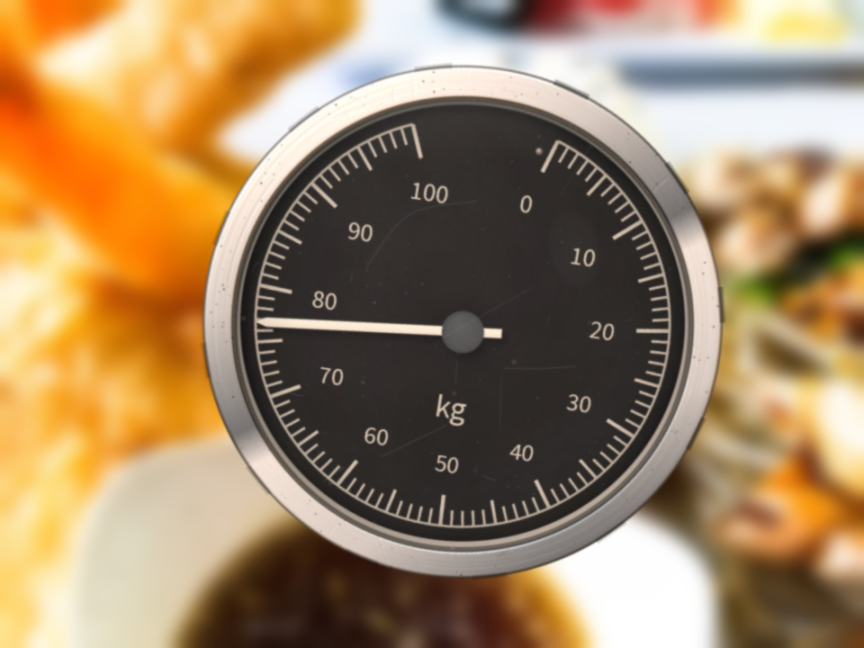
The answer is kg 77
